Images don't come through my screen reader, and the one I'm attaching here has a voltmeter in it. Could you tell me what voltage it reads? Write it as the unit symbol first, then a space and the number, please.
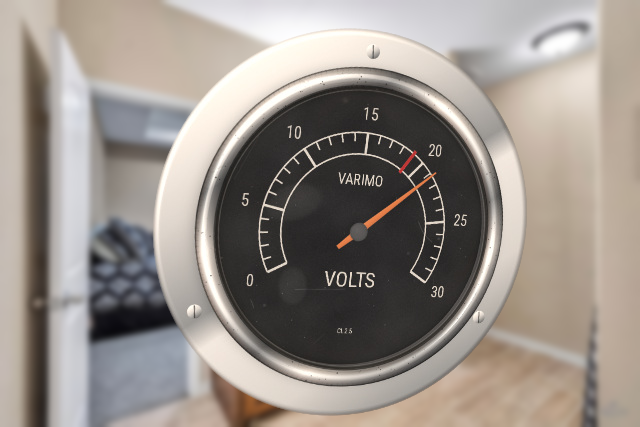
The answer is V 21
